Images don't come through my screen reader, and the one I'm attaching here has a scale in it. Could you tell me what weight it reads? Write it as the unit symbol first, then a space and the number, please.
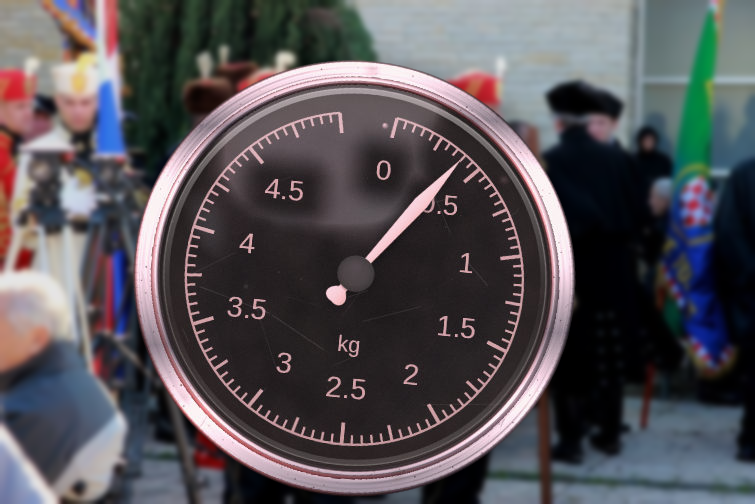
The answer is kg 0.4
